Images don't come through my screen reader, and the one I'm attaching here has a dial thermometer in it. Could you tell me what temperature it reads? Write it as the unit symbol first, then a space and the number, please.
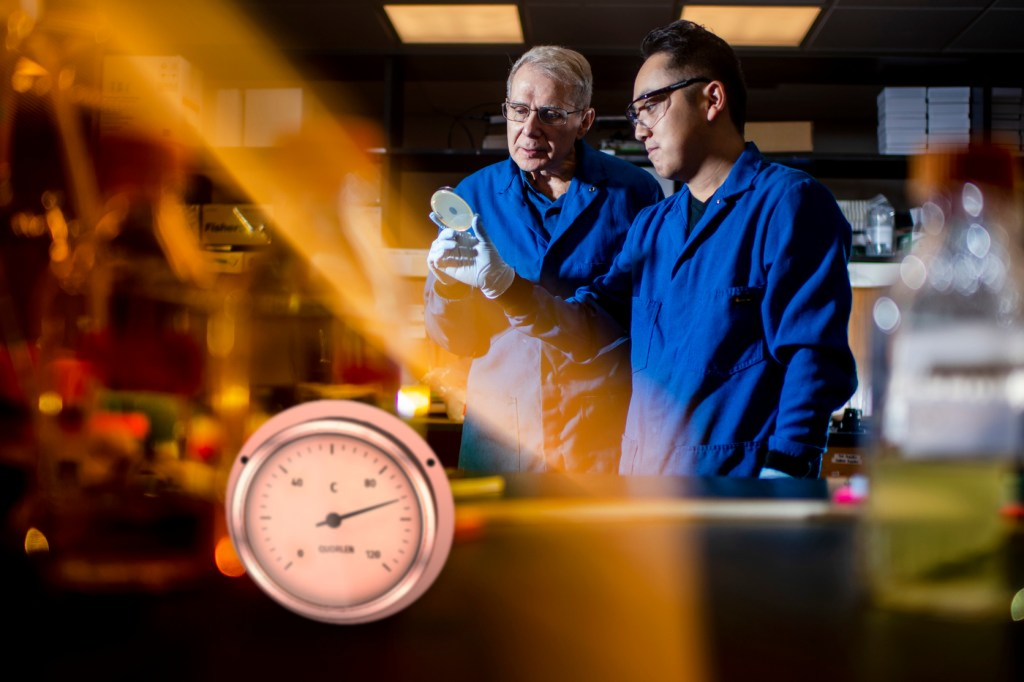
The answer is °C 92
